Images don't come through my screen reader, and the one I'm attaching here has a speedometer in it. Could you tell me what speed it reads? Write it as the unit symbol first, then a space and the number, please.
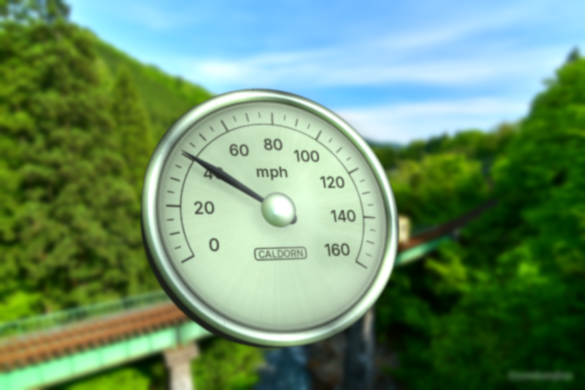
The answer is mph 40
